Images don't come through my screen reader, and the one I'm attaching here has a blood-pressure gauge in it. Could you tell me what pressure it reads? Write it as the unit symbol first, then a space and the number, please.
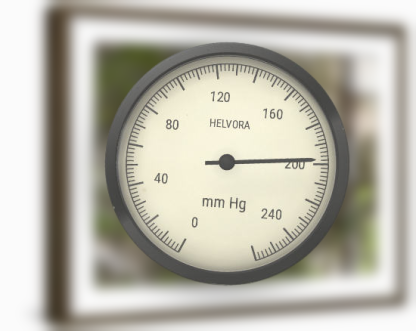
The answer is mmHg 198
